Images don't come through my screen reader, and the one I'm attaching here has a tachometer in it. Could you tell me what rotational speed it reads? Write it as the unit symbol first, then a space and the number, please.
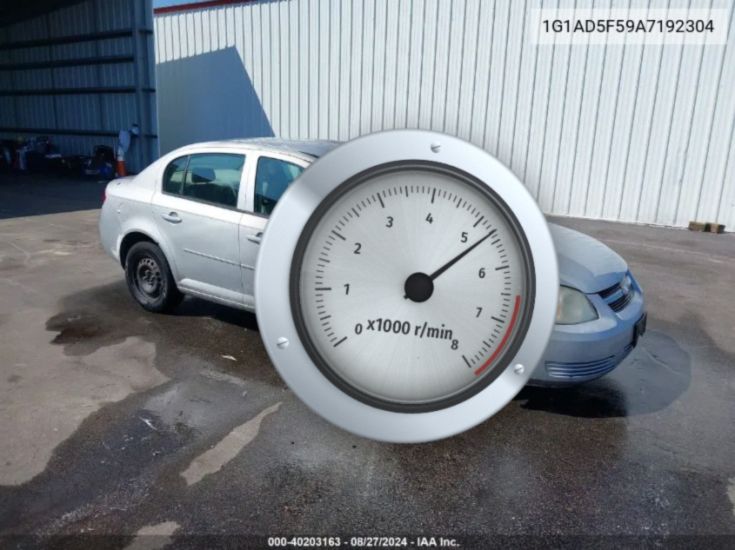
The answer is rpm 5300
